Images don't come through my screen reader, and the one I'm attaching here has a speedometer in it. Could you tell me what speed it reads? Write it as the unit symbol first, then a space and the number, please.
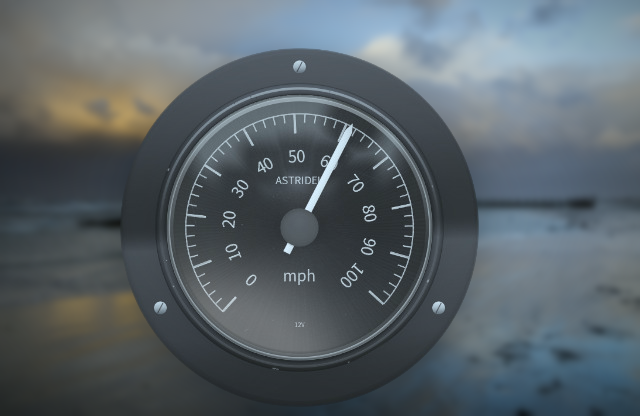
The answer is mph 61
